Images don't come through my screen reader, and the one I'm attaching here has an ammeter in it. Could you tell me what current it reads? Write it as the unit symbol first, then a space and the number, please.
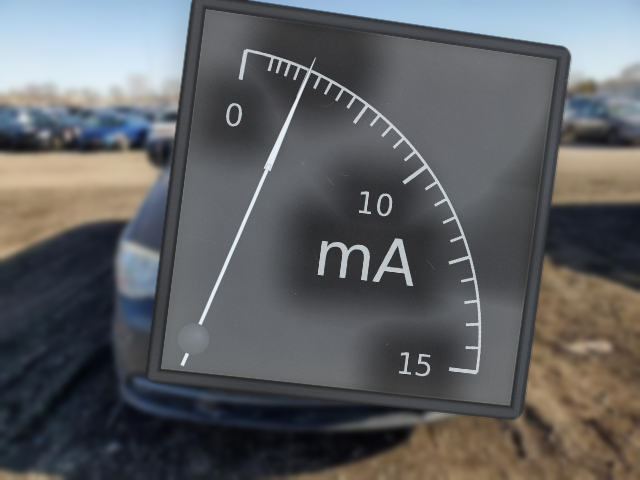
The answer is mA 5
